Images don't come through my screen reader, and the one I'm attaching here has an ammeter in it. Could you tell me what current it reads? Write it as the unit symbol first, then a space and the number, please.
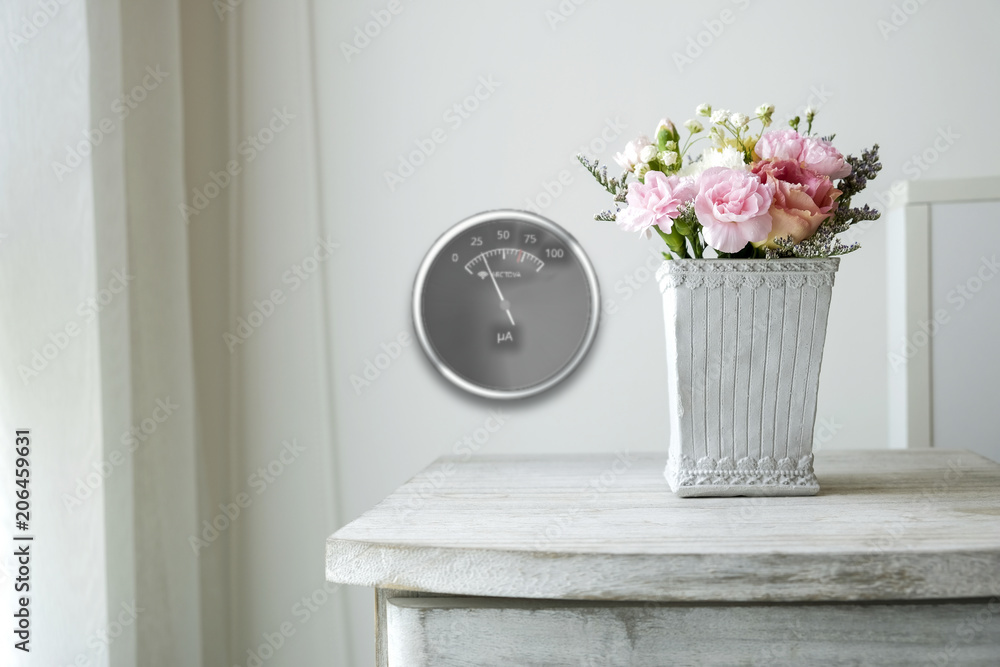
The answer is µA 25
